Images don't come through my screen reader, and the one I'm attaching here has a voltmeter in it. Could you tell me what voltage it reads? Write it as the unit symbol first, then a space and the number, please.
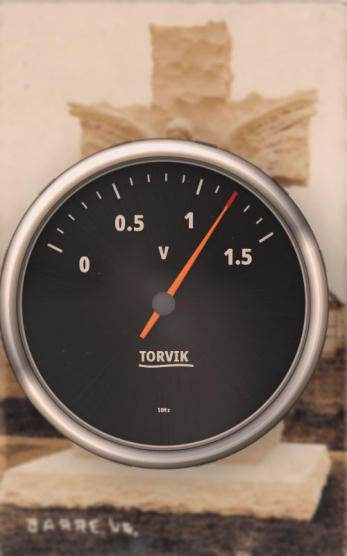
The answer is V 1.2
